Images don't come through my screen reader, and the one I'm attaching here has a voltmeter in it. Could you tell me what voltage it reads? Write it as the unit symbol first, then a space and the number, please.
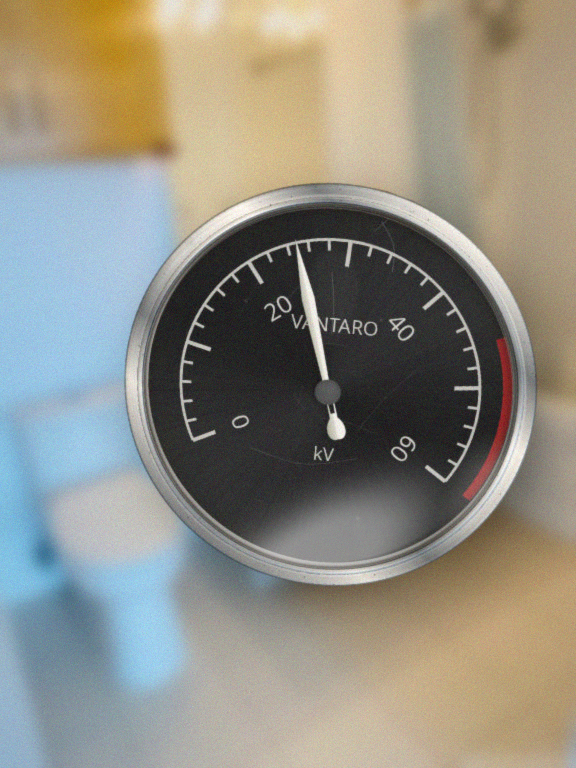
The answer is kV 25
